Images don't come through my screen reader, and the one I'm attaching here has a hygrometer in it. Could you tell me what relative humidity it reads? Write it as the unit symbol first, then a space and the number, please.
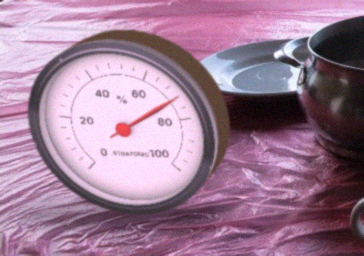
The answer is % 72
